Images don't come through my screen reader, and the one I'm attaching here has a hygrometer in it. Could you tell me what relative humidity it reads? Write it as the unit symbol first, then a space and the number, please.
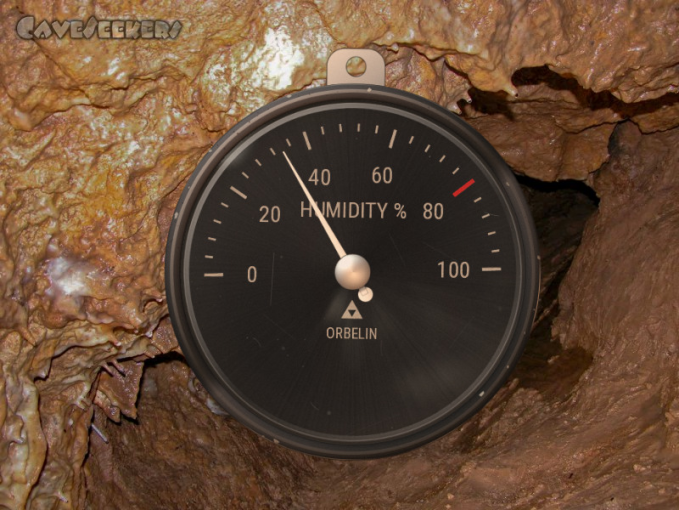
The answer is % 34
